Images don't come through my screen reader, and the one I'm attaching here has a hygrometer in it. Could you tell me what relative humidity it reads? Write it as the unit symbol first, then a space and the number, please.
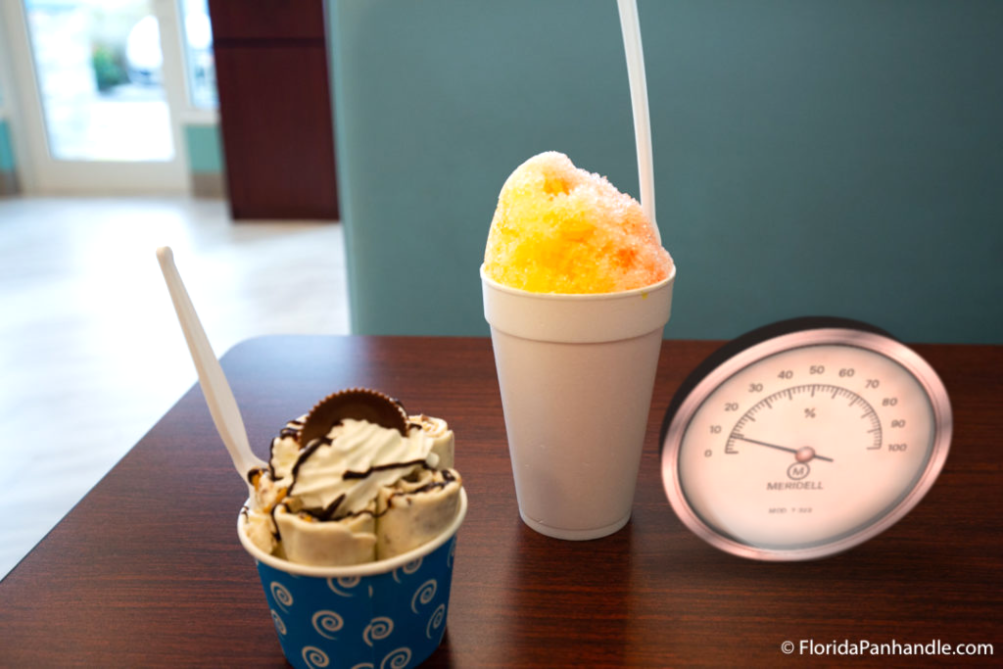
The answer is % 10
